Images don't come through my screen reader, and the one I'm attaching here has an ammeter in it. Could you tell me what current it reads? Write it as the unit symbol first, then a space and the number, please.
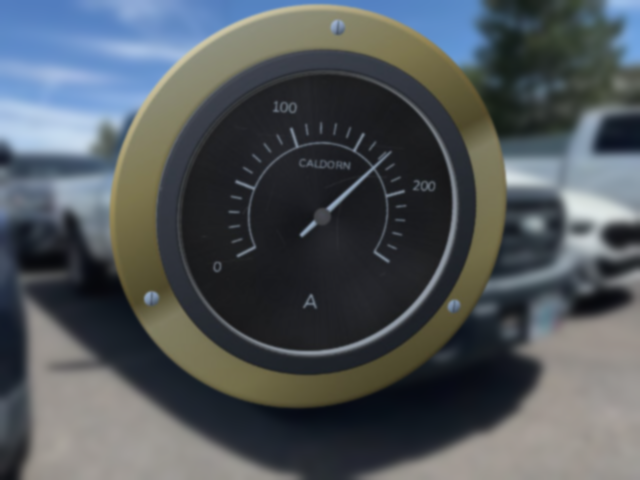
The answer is A 170
